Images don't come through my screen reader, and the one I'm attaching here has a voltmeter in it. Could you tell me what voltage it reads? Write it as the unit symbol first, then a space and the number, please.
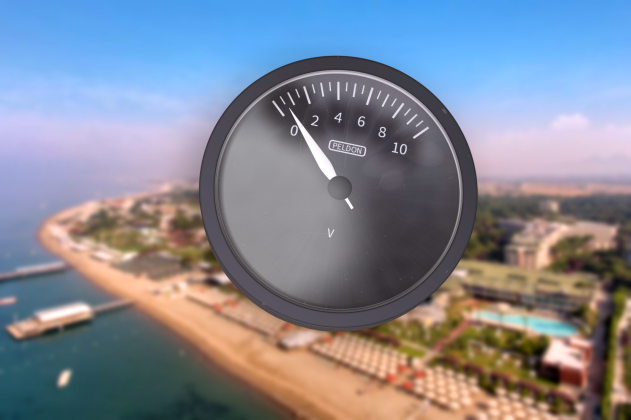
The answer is V 0.5
